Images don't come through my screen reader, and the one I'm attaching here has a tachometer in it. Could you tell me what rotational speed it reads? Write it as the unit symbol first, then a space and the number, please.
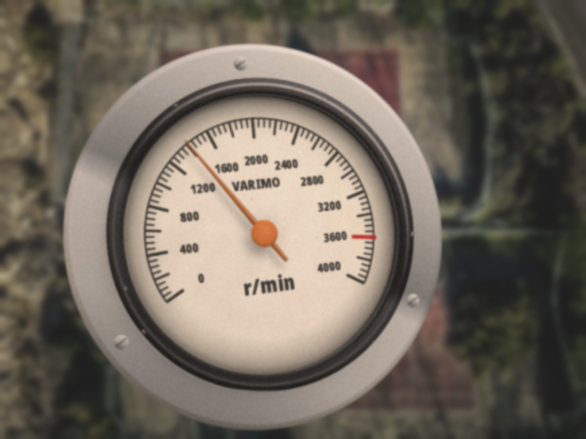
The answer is rpm 1400
